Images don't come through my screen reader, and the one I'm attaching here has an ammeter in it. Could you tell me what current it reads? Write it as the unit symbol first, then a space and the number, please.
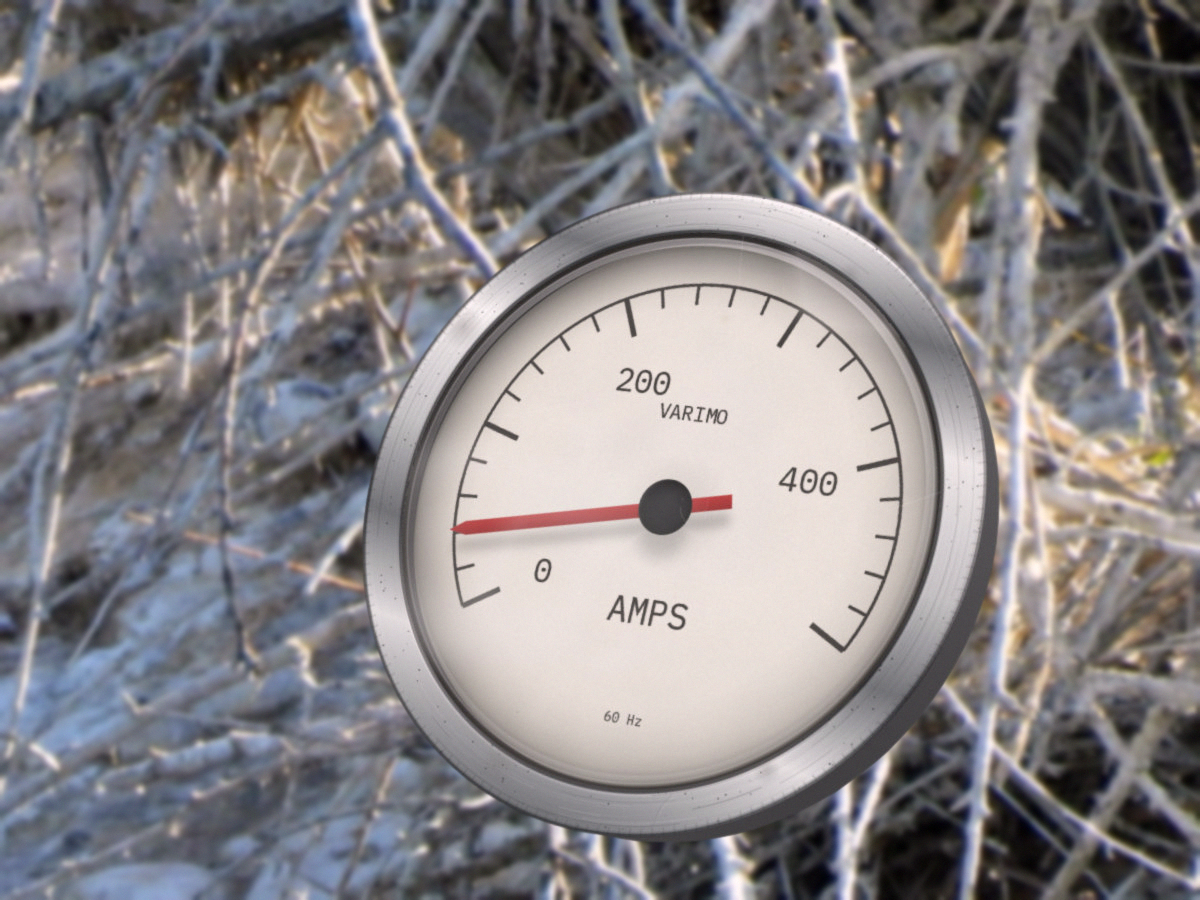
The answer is A 40
